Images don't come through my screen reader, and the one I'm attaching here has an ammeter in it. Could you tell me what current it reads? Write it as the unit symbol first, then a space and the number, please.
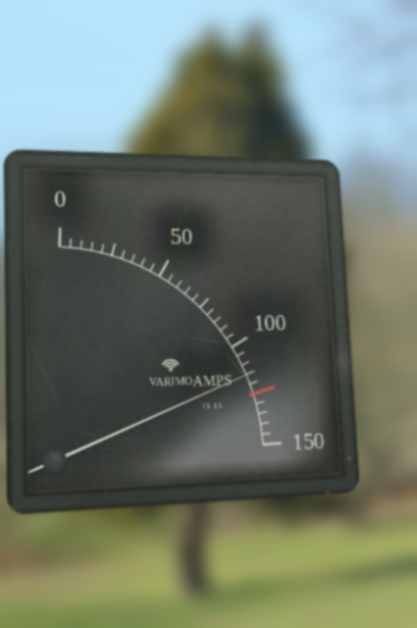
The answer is A 115
